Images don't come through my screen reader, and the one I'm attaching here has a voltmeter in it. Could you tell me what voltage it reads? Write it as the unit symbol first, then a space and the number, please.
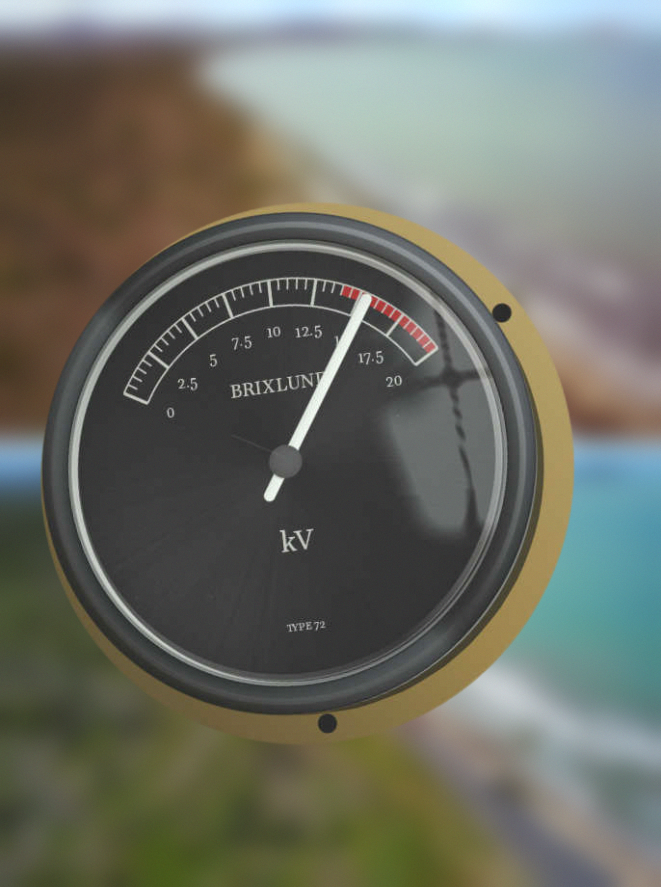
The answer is kV 15.5
